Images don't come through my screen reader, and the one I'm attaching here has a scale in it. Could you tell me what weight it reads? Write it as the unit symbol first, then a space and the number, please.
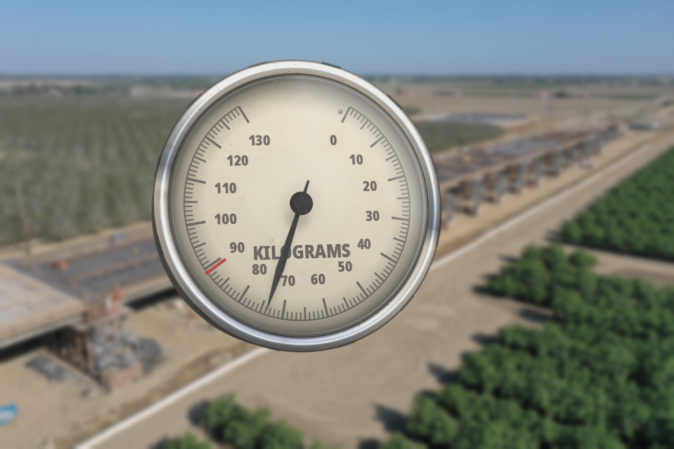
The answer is kg 74
